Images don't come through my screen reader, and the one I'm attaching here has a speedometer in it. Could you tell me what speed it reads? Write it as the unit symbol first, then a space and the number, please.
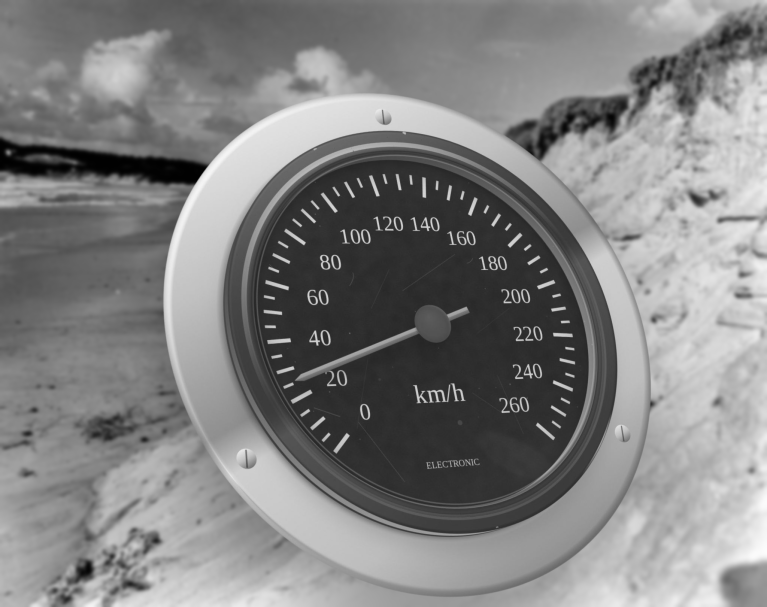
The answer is km/h 25
